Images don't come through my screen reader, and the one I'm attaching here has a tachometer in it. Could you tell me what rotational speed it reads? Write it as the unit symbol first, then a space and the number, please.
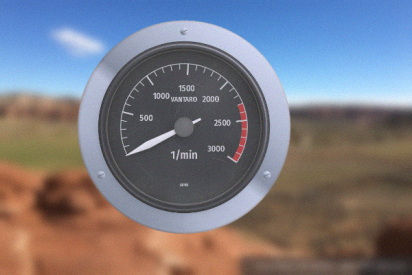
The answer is rpm 0
